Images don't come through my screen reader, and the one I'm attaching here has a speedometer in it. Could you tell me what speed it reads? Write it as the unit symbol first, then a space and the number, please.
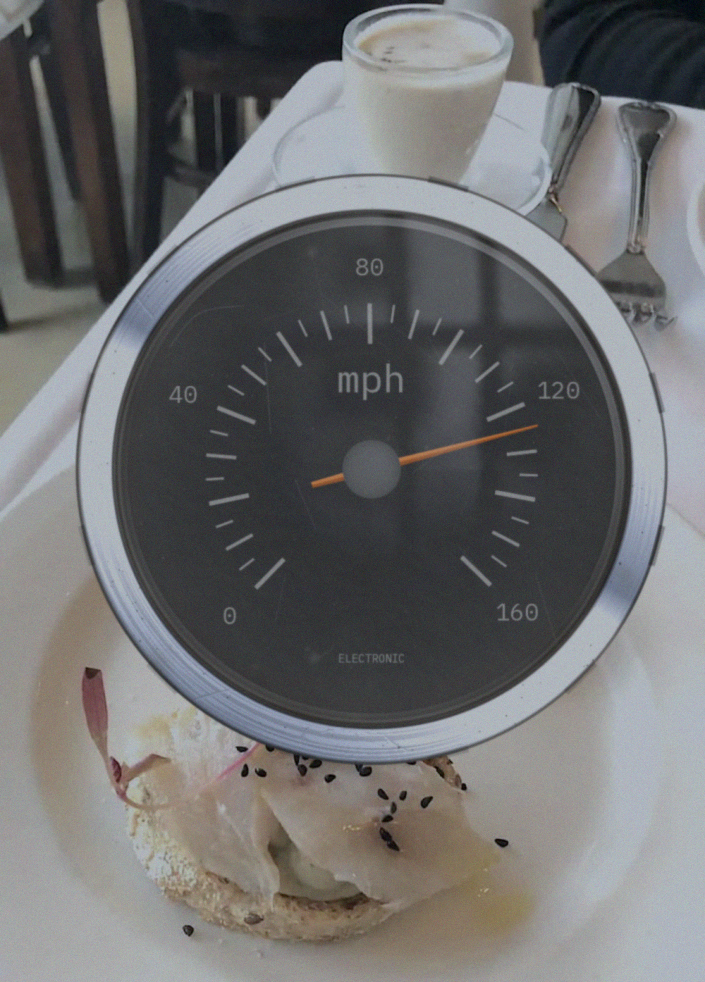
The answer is mph 125
